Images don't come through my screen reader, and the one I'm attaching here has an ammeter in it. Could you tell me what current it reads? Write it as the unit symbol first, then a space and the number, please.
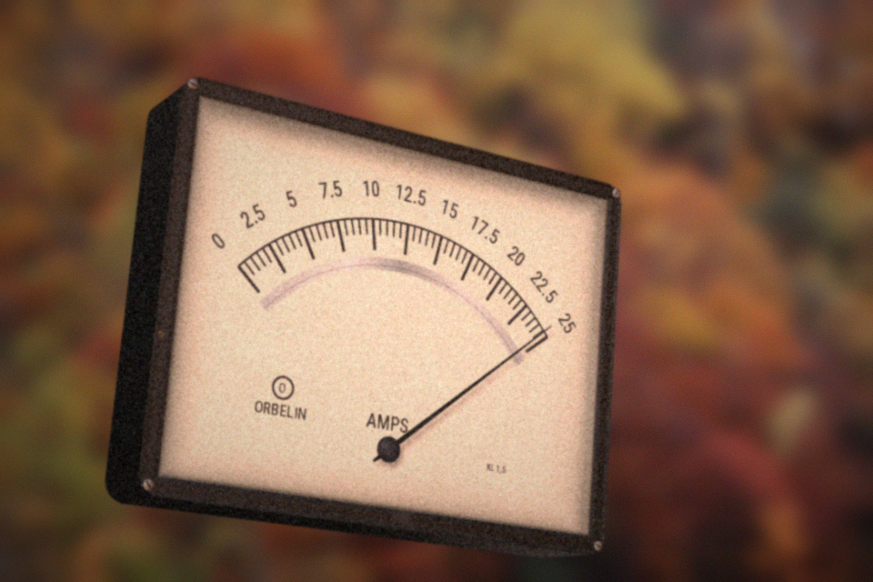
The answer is A 24.5
